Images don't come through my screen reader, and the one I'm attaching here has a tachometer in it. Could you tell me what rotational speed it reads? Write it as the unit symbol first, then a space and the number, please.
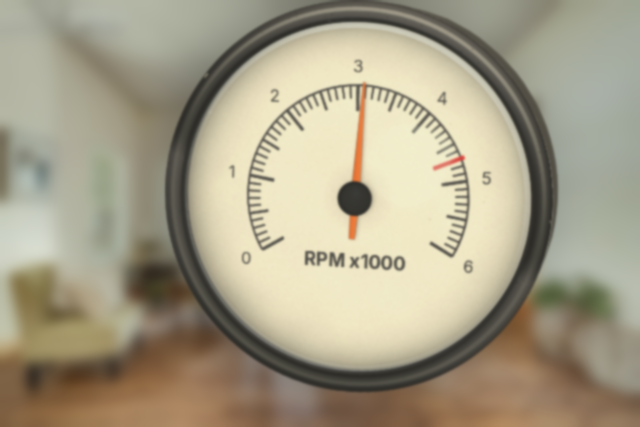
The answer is rpm 3100
